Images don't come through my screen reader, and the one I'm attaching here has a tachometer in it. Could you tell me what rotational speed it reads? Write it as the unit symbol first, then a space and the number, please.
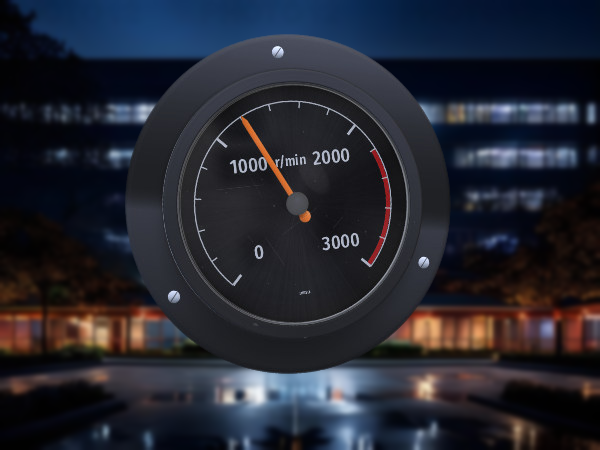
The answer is rpm 1200
